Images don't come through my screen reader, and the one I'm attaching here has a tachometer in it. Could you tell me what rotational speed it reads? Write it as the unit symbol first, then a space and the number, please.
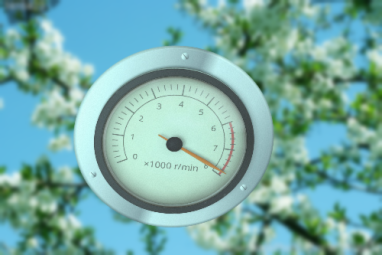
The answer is rpm 7800
